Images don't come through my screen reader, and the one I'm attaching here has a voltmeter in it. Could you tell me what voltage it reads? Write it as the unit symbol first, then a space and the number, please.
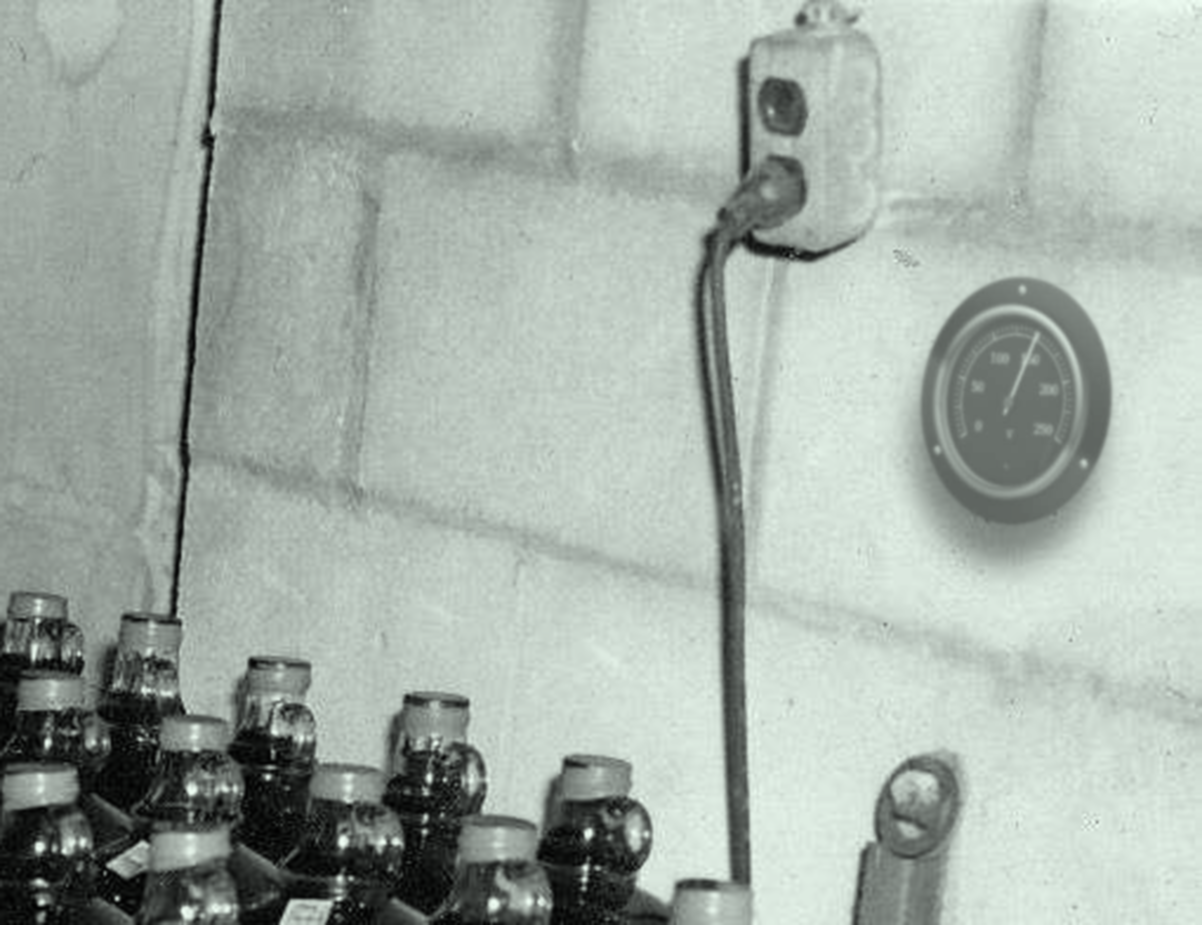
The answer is V 150
